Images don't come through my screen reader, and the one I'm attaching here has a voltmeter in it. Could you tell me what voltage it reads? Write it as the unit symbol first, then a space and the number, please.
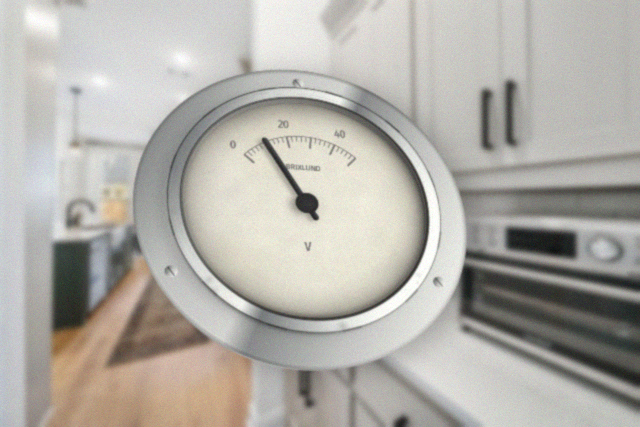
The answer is V 10
